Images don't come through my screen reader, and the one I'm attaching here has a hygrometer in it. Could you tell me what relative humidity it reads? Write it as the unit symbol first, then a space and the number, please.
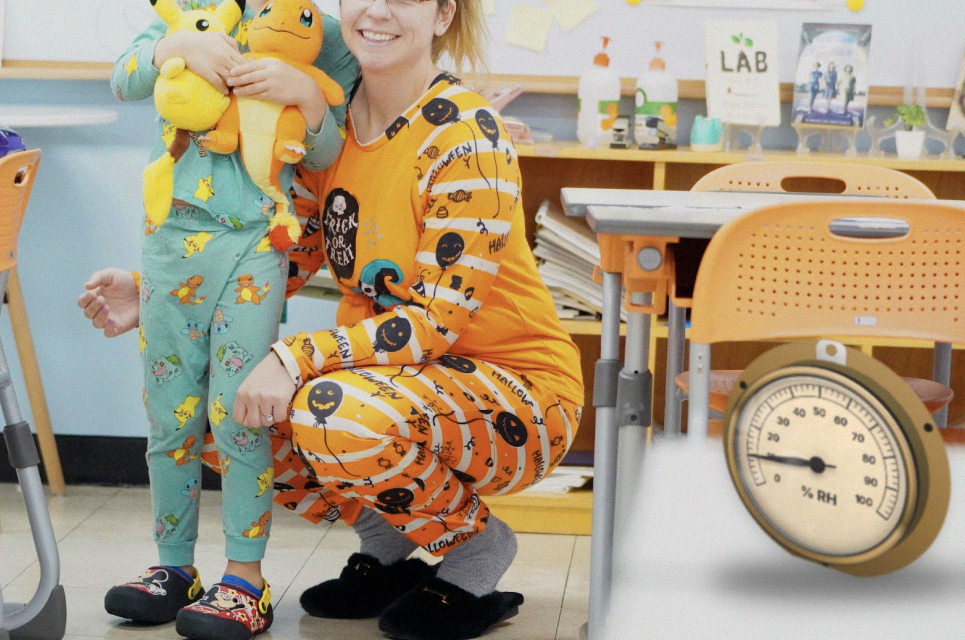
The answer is % 10
